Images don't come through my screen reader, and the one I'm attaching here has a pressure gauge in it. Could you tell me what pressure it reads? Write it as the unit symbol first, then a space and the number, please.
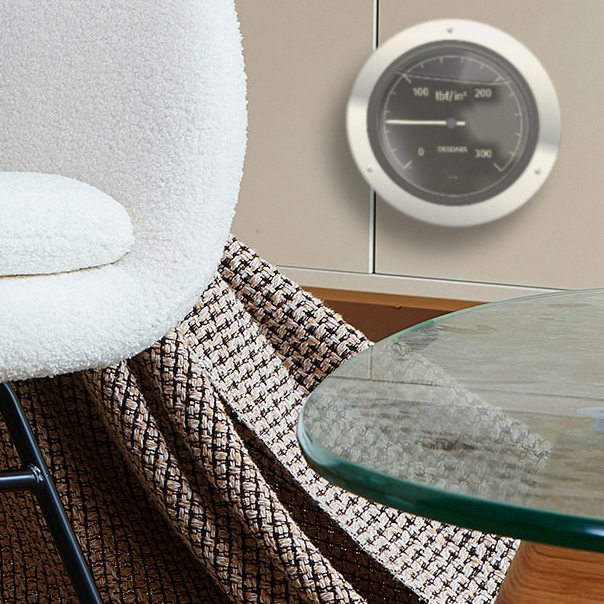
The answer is psi 50
